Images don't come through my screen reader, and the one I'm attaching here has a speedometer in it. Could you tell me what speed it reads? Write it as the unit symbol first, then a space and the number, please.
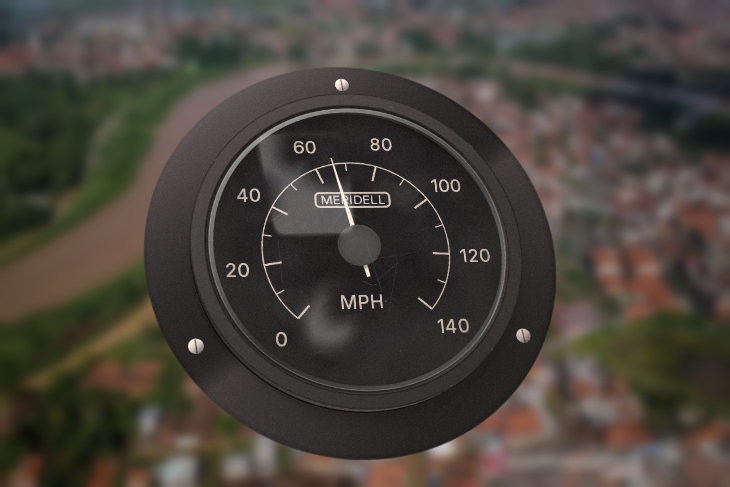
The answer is mph 65
